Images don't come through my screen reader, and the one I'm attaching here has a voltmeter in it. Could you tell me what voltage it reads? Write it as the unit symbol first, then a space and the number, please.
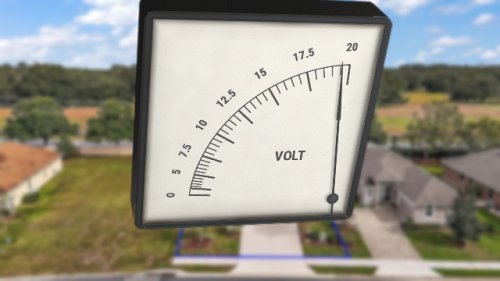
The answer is V 19.5
